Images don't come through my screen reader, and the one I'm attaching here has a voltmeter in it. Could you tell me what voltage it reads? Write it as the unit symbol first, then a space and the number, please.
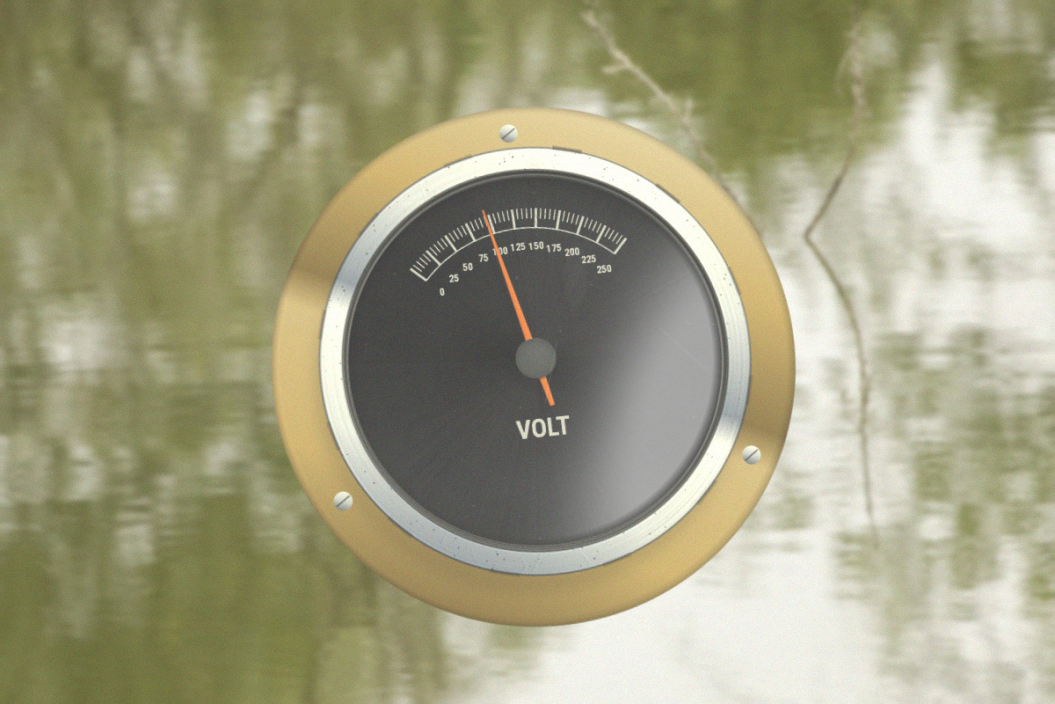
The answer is V 95
